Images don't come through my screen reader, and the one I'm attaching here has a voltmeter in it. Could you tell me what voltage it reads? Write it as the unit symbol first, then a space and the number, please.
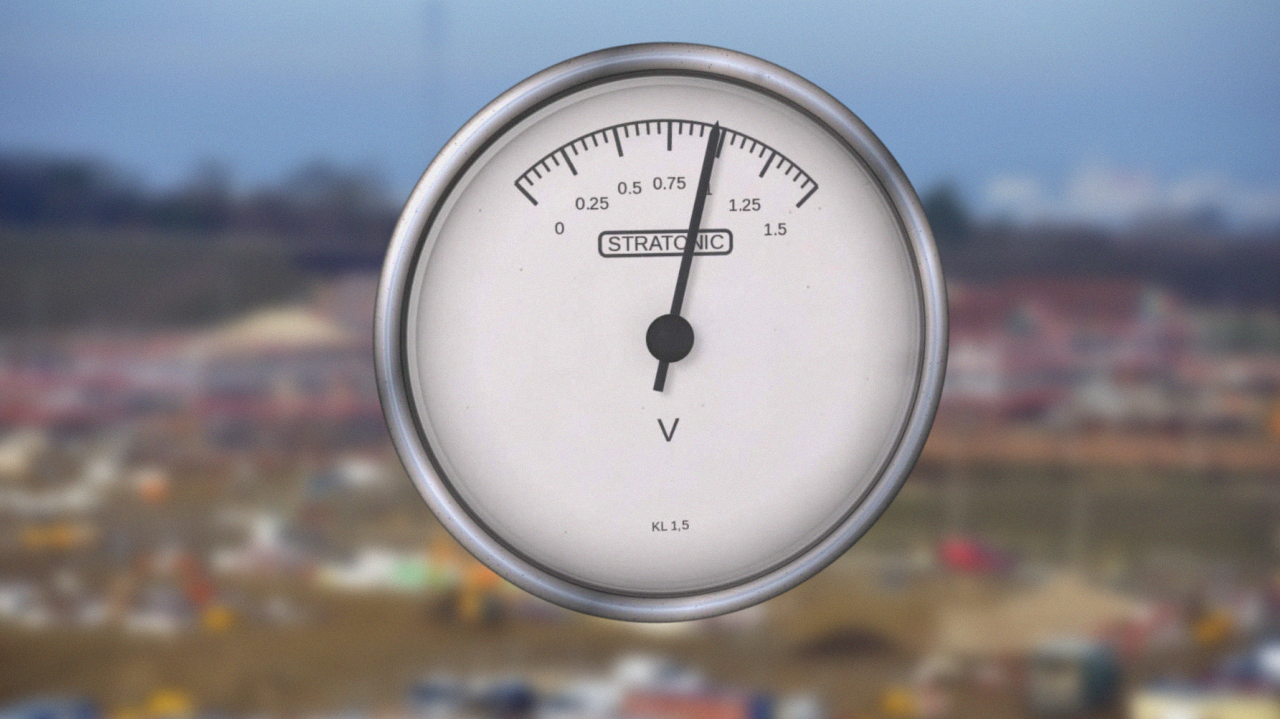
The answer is V 0.95
